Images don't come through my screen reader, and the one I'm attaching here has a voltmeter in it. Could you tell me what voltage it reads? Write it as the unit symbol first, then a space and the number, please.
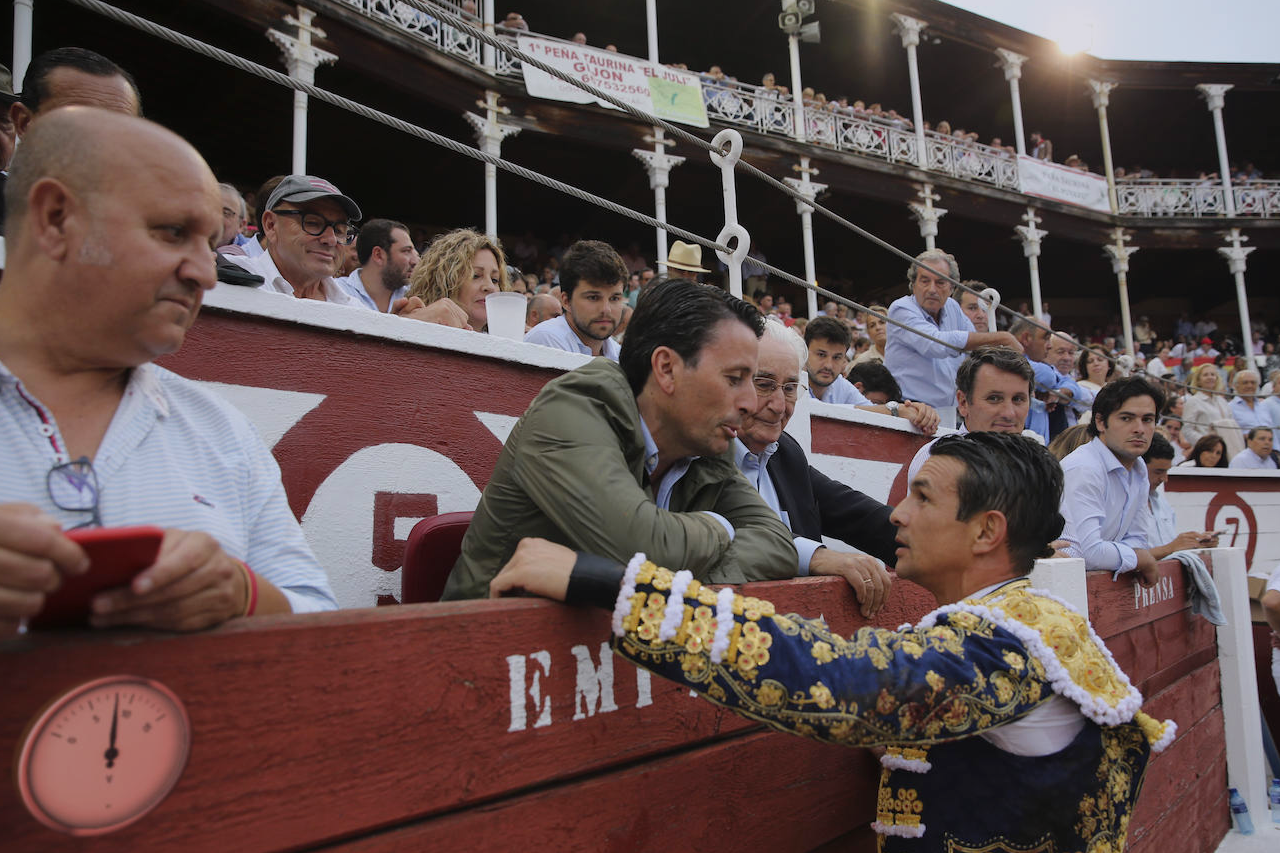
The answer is V 8
